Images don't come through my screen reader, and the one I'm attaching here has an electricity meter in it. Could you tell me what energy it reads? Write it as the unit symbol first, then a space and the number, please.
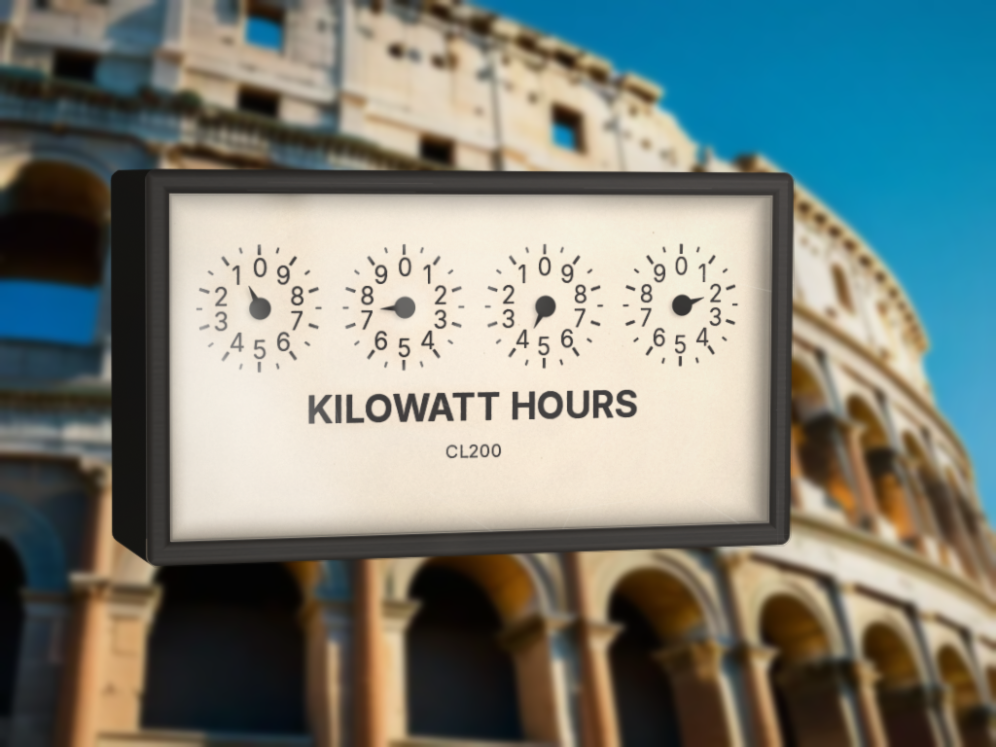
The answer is kWh 742
